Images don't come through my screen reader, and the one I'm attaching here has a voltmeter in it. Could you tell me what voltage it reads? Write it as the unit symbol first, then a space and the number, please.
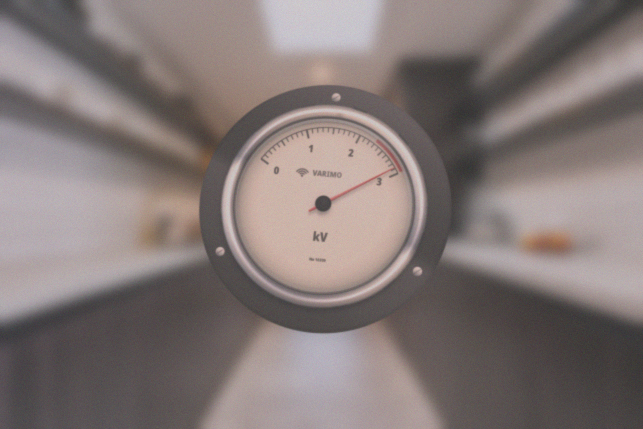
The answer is kV 2.9
